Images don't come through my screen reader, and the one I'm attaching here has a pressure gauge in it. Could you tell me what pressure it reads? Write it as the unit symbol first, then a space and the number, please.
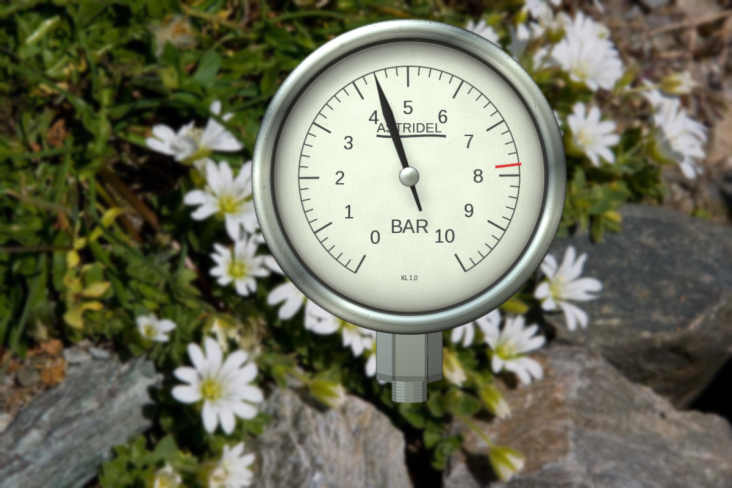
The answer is bar 4.4
